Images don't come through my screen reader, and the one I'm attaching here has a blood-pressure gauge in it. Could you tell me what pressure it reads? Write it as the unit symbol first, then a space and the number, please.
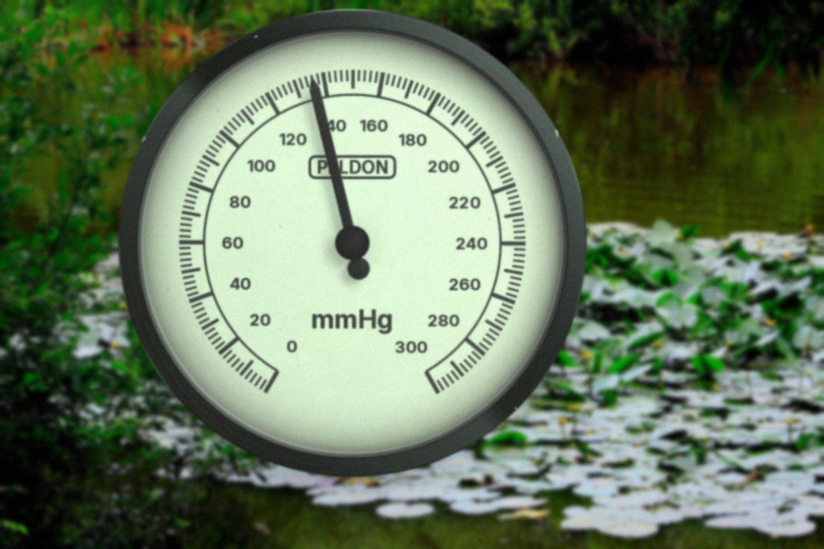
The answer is mmHg 136
